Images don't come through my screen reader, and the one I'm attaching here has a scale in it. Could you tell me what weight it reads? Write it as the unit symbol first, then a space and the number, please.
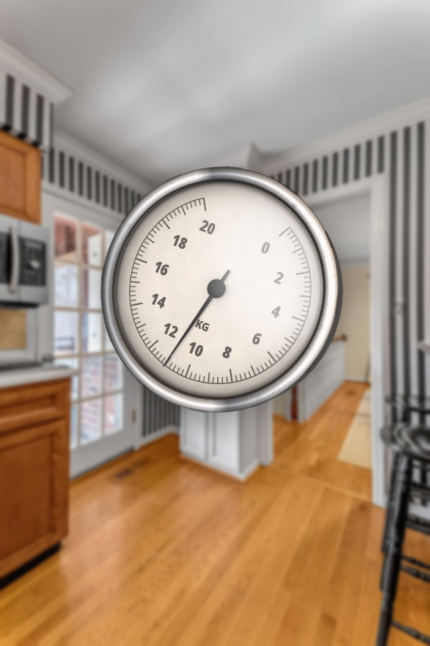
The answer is kg 11
